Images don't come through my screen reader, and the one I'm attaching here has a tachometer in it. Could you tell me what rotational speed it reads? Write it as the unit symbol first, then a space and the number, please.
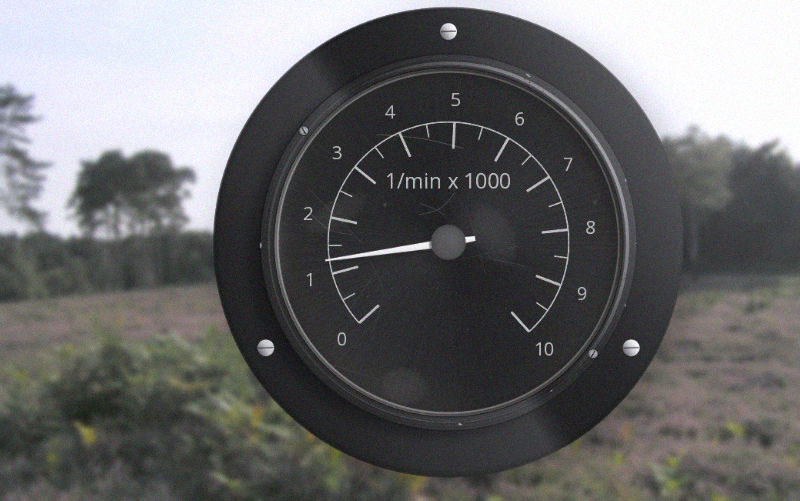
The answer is rpm 1250
